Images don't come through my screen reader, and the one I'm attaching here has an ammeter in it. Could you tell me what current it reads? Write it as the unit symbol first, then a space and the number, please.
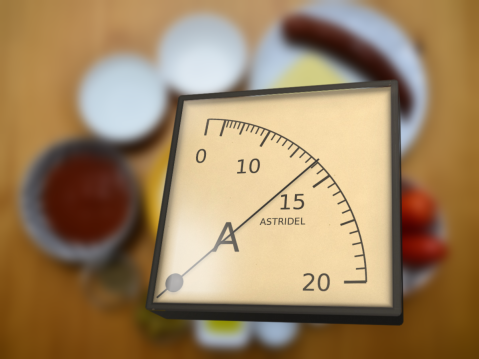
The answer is A 14
